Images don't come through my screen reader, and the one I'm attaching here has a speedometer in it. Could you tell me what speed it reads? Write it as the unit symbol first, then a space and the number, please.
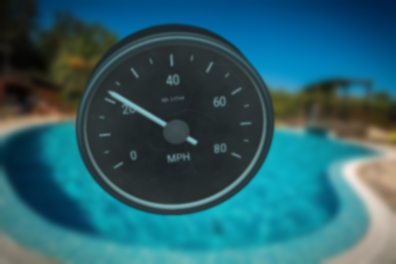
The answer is mph 22.5
